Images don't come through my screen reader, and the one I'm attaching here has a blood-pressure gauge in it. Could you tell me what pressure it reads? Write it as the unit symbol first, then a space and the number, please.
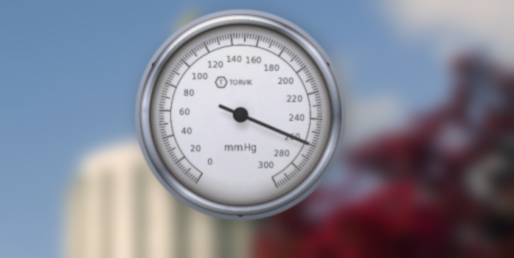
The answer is mmHg 260
